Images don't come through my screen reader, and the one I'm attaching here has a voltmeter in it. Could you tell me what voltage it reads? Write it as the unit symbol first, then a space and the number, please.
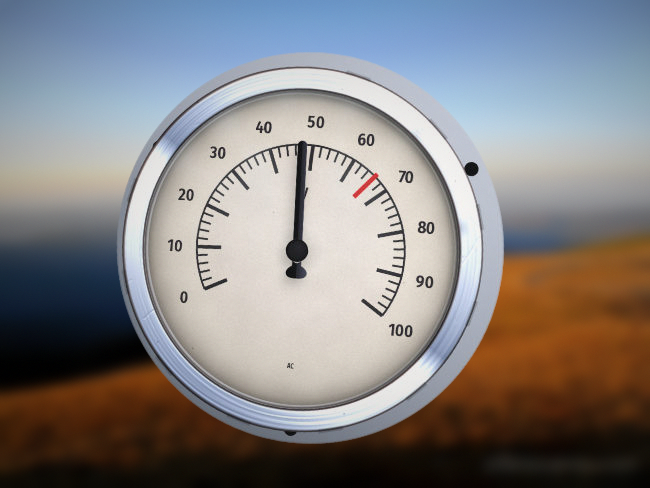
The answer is V 48
